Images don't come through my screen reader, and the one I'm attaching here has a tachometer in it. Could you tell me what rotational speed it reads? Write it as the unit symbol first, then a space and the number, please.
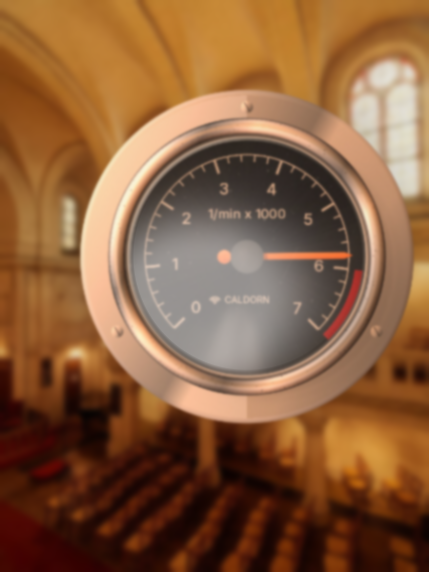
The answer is rpm 5800
